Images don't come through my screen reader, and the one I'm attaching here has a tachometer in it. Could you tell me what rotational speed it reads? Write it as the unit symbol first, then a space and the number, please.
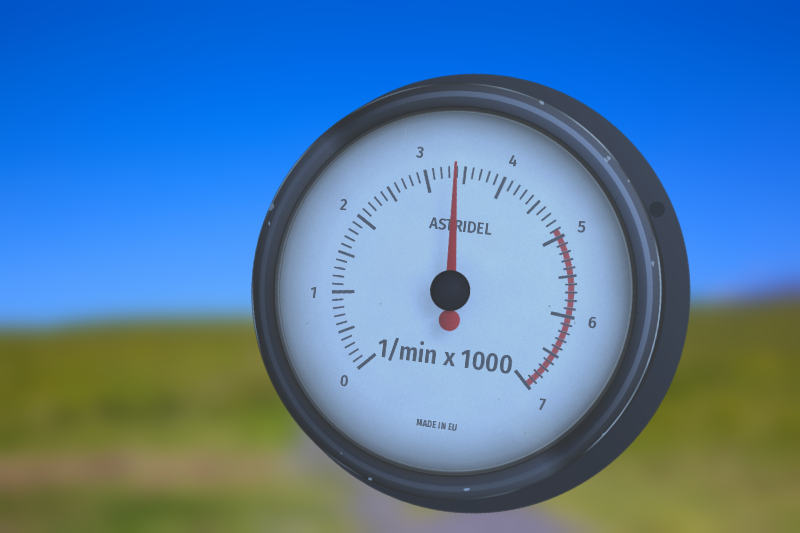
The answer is rpm 3400
